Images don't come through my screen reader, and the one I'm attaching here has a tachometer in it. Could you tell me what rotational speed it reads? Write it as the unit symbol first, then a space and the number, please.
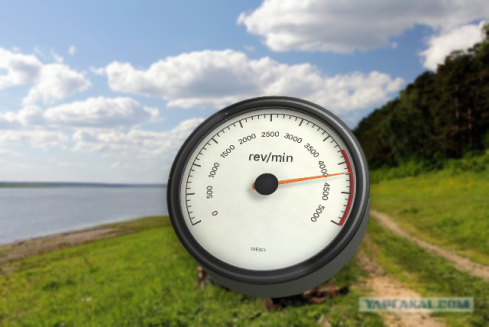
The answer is rpm 4200
